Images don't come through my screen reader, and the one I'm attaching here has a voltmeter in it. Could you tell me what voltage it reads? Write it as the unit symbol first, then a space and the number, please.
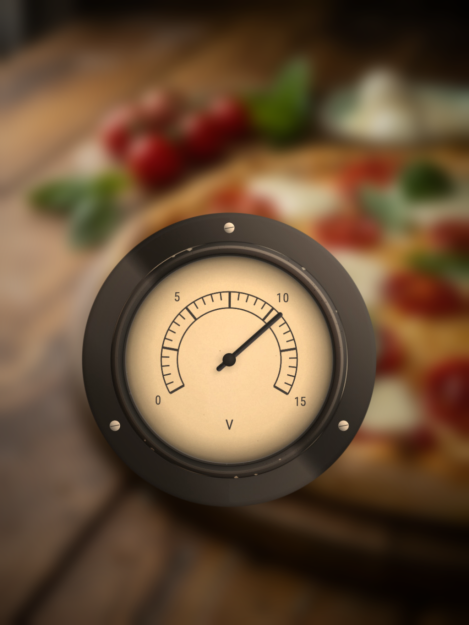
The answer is V 10.5
